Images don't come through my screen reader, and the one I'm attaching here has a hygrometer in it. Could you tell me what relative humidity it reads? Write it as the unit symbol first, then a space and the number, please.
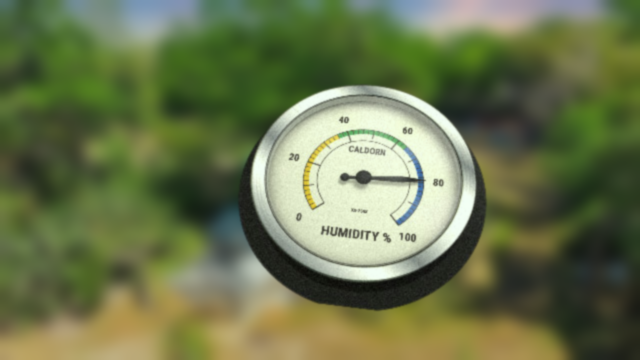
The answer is % 80
